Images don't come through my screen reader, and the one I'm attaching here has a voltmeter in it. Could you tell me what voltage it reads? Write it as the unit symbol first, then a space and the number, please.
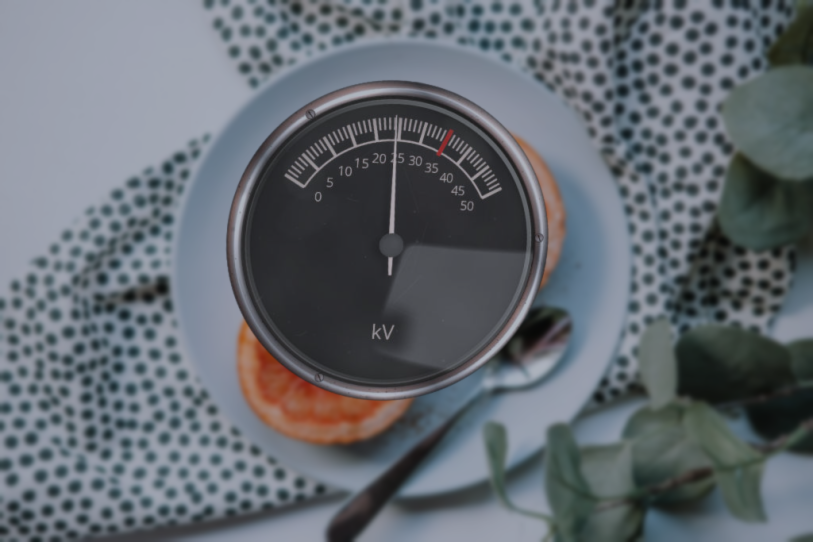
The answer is kV 24
